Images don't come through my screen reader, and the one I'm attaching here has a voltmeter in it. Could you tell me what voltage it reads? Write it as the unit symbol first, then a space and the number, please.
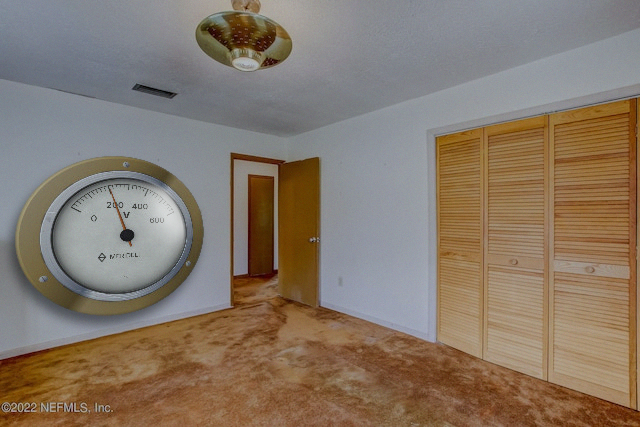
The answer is V 200
